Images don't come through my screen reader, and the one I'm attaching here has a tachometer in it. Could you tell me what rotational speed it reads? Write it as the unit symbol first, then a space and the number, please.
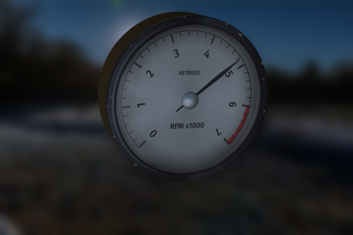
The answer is rpm 4800
